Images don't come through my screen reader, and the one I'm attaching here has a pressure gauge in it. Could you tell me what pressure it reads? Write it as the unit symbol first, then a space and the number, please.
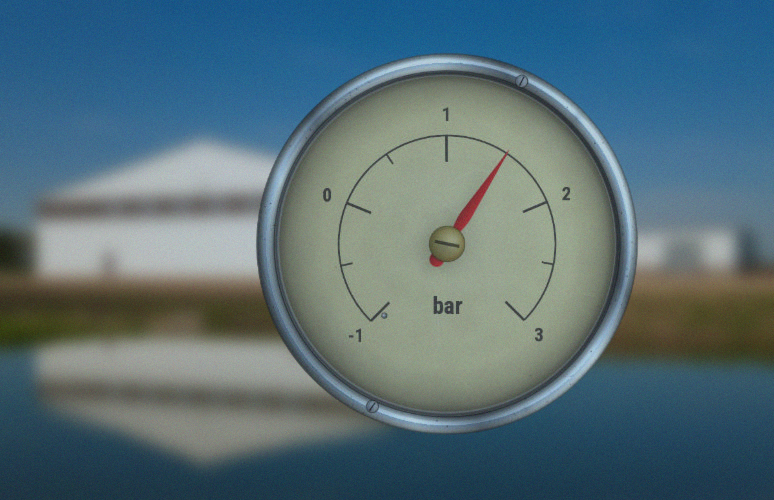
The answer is bar 1.5
